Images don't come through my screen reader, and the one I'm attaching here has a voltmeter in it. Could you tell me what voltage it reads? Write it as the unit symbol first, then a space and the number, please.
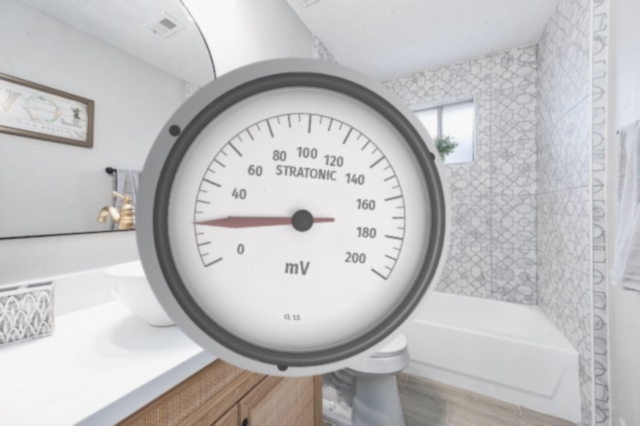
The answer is mV 20
